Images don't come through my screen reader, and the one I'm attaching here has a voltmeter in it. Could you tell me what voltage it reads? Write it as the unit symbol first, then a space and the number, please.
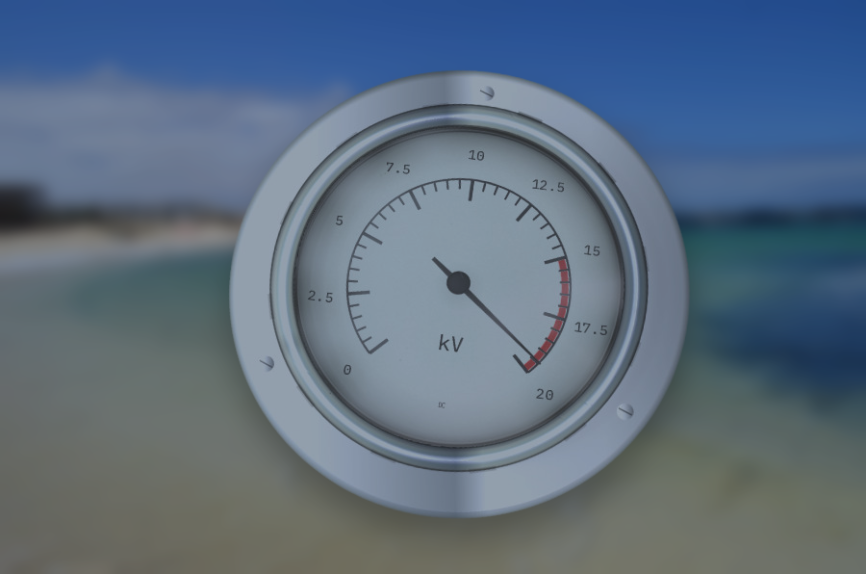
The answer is kV 19.5
